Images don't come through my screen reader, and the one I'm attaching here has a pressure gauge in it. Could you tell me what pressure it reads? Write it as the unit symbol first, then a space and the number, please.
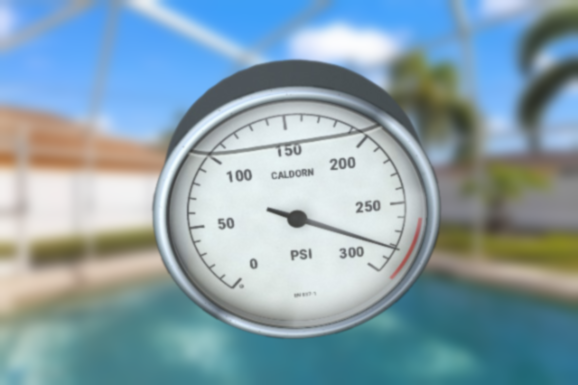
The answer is psi 280
